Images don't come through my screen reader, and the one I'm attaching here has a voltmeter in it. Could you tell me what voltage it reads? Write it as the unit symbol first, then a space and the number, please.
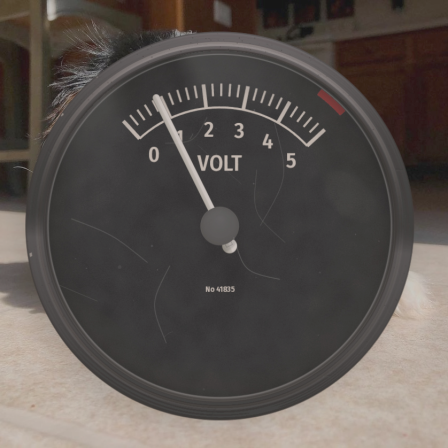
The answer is V 0.9
